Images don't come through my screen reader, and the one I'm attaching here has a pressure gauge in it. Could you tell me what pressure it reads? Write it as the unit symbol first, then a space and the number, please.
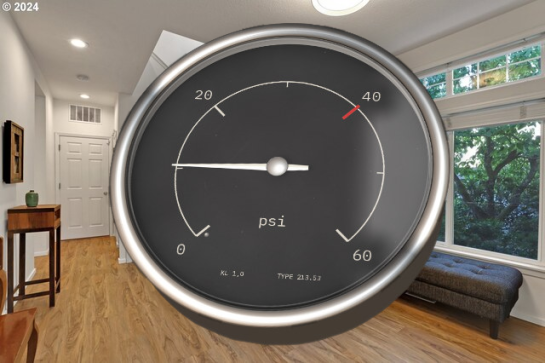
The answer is psi 10
